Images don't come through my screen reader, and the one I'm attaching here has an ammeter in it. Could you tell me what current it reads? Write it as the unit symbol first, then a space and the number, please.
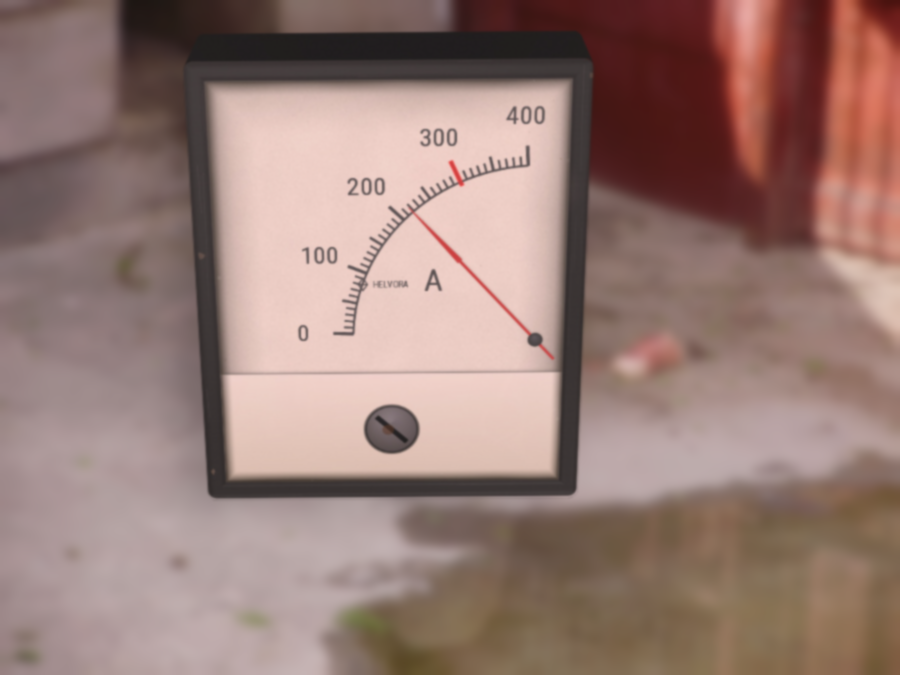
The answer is A 220
